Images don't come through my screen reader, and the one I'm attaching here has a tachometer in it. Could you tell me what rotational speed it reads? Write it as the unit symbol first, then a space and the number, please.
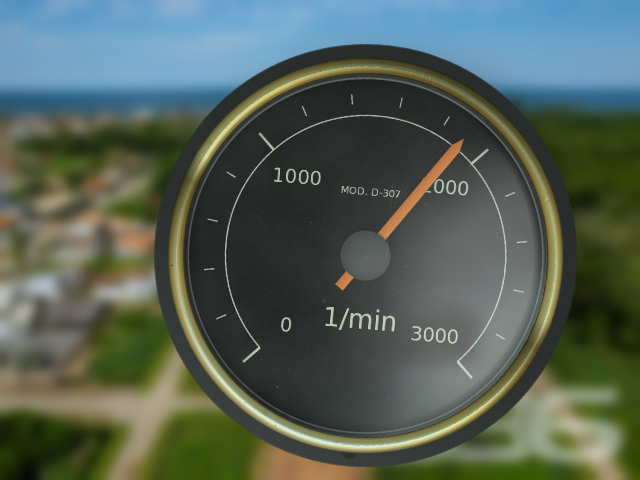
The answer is rpm 1900
